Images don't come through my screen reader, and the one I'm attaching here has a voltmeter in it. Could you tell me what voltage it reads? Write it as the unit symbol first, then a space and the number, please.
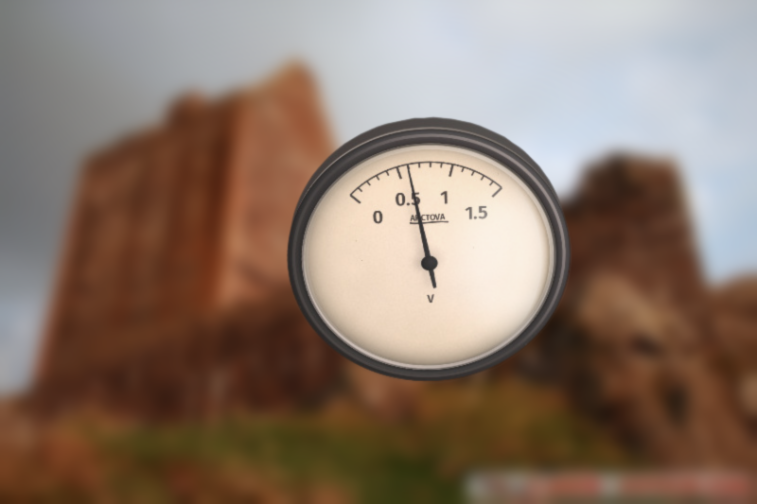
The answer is V 0.6
